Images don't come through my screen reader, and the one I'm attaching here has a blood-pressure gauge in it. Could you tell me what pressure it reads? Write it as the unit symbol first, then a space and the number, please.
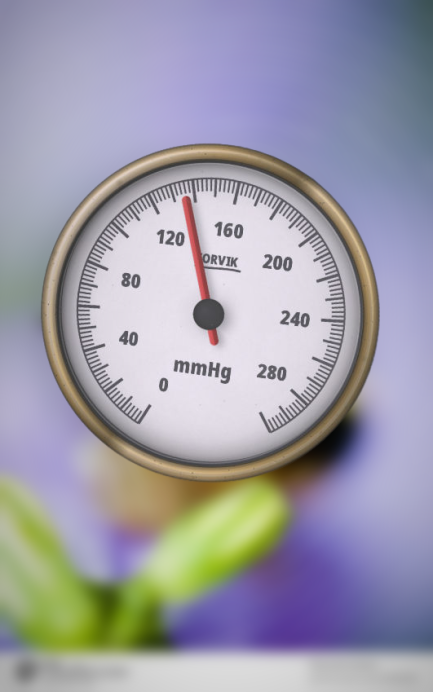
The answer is mmHg 136
